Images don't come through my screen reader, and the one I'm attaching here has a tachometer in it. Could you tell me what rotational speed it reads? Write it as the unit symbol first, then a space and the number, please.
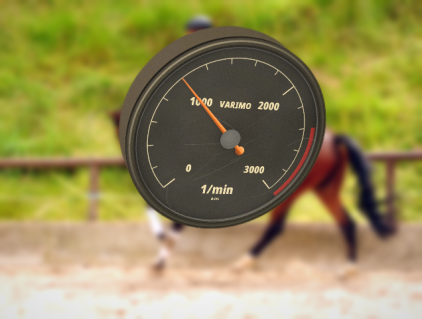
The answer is rpm 1000
